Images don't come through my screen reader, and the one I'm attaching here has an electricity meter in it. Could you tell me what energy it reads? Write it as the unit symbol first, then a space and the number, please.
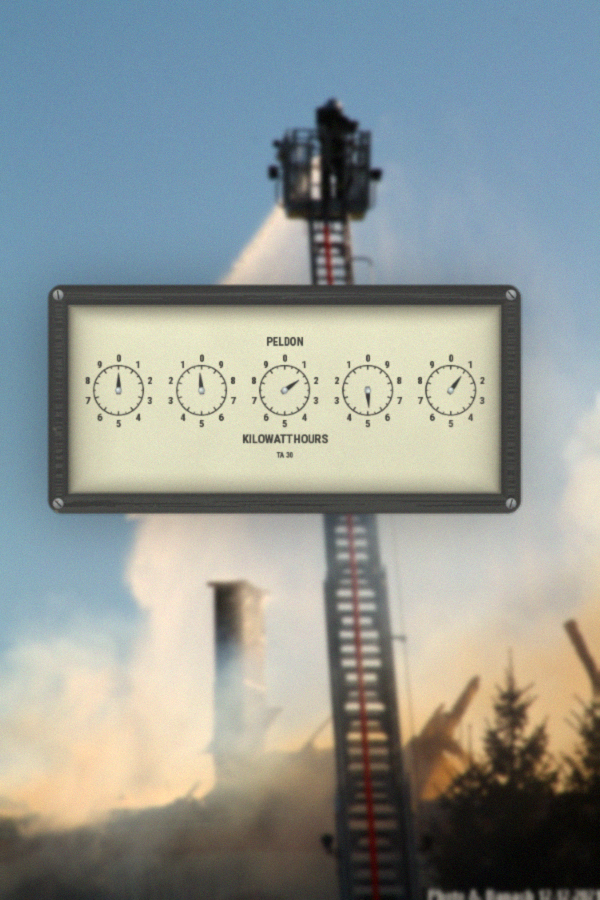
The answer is kWh 151
